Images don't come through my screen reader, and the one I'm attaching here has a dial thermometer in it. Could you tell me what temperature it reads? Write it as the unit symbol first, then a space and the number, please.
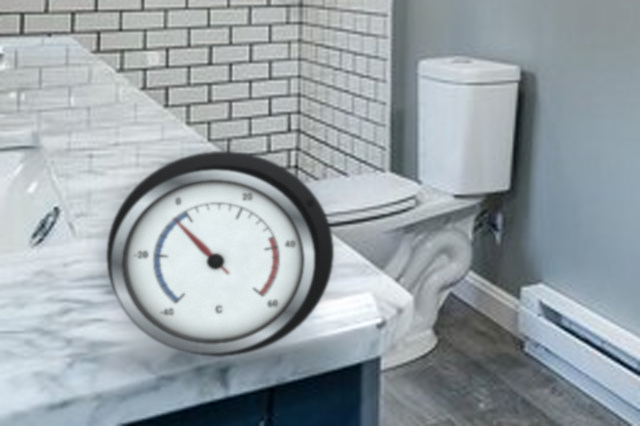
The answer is °C -4
